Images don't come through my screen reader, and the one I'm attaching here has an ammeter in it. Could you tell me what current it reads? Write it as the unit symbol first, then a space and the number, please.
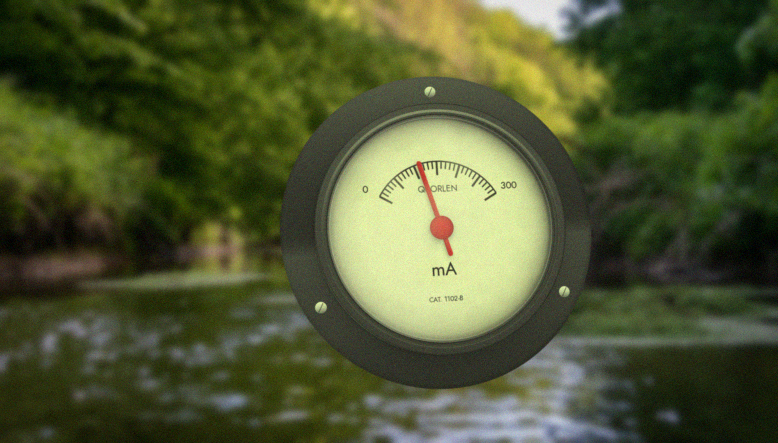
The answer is mA 110
